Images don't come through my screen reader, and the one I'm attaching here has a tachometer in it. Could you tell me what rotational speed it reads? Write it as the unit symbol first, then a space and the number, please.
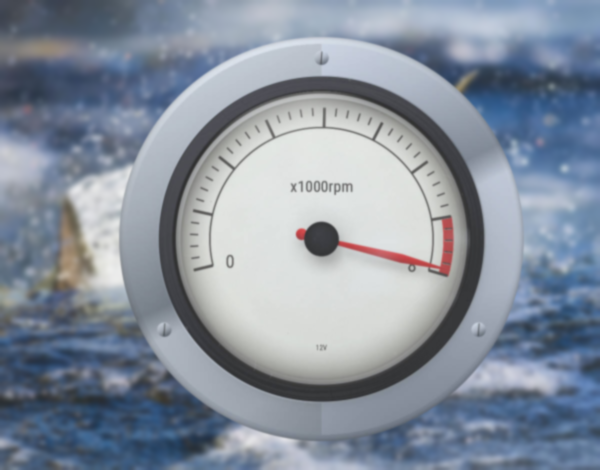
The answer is rpm 7900
